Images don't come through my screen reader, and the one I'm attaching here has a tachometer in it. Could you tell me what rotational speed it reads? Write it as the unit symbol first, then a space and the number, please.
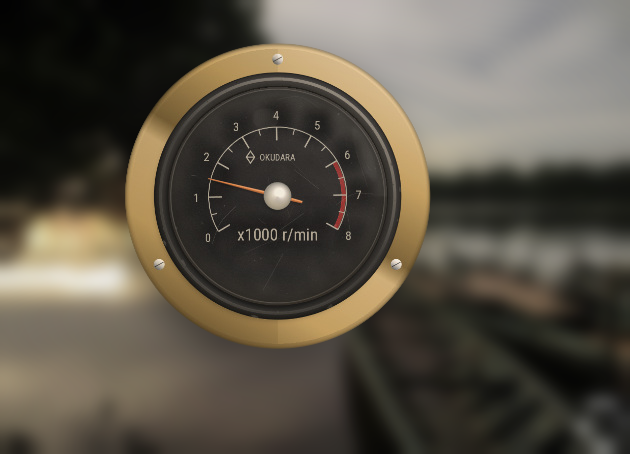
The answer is rpm 1500
